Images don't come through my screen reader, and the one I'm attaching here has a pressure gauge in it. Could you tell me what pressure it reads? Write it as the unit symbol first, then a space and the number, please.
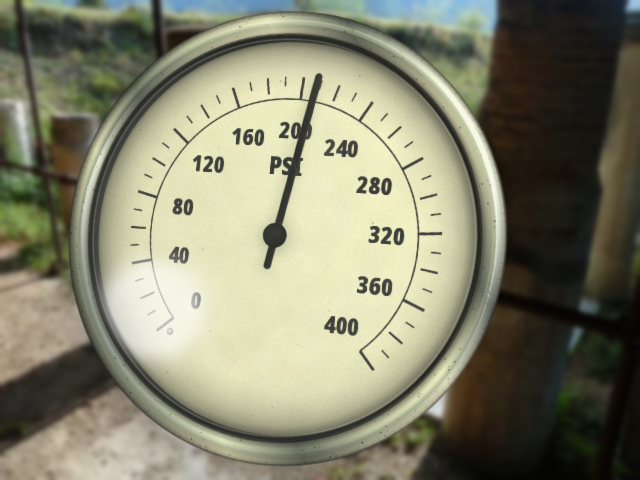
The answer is psi 210
